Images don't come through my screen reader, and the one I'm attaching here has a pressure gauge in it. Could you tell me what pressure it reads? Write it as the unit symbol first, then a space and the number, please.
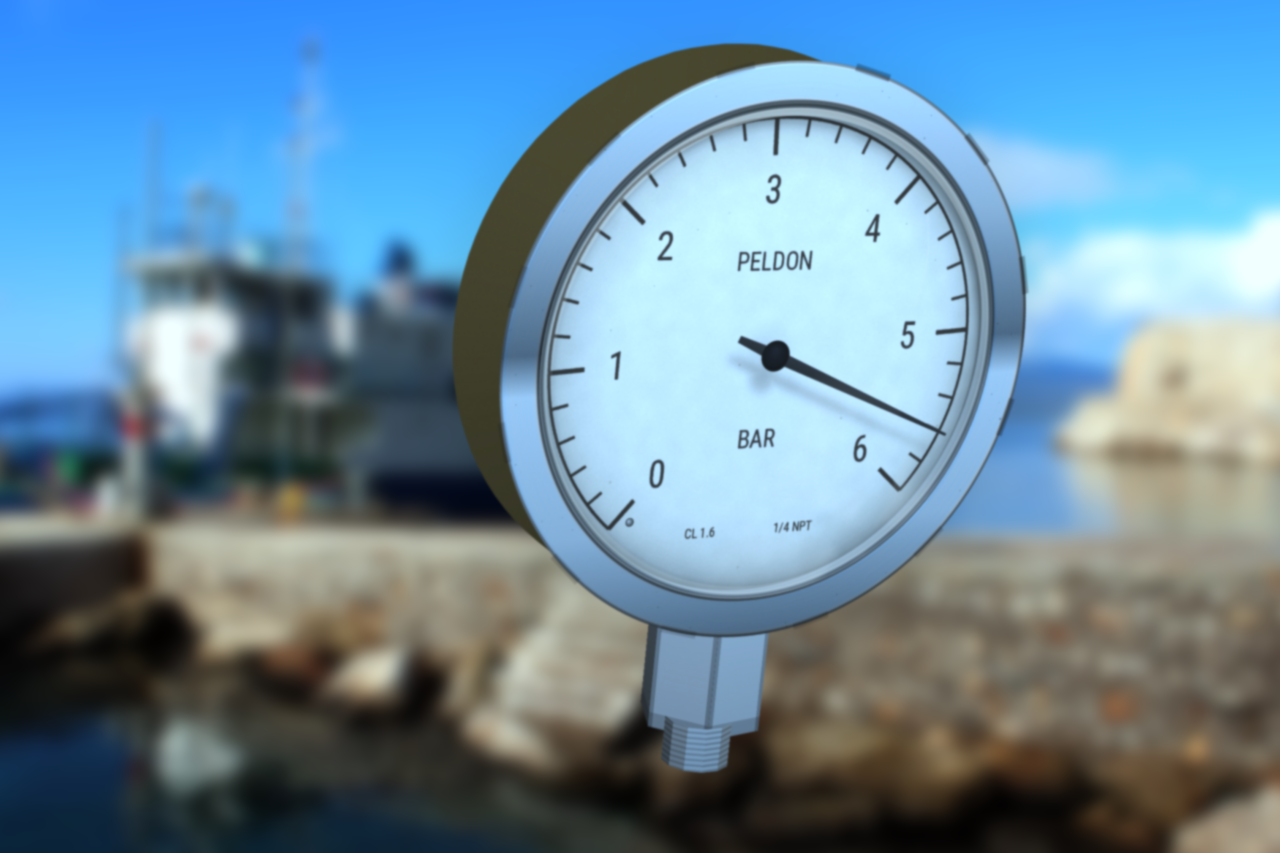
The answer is bar 5.6
